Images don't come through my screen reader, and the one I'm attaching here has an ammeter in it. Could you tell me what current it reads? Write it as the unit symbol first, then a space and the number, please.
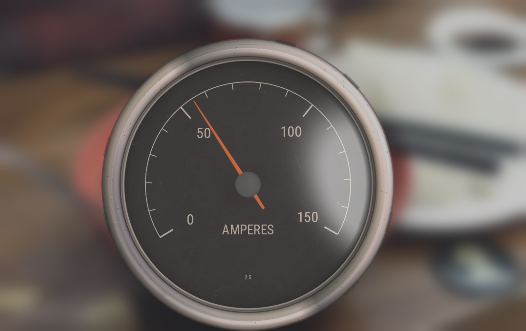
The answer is A 55
